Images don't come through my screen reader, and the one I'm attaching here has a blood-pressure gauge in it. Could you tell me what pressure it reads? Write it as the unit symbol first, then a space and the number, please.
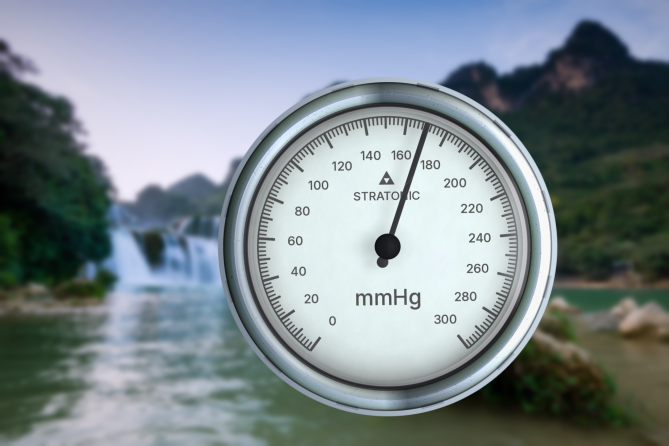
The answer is mmHg 170
